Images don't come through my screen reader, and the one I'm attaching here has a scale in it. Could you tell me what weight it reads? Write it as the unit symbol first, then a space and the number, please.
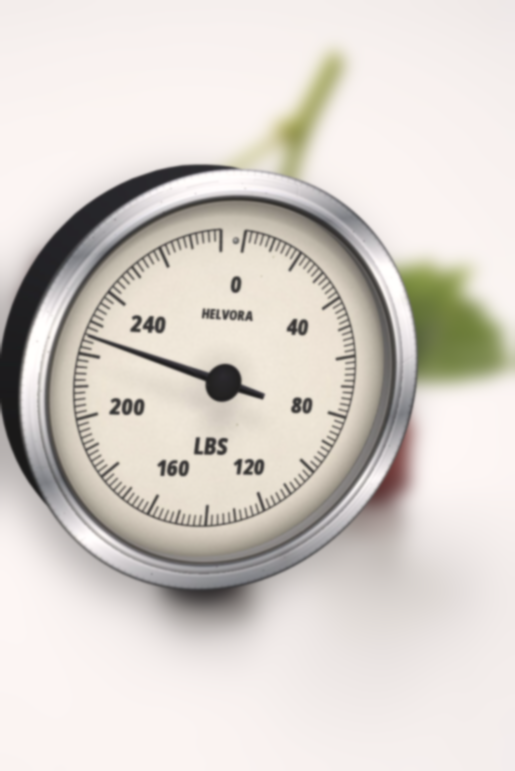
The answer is lb 226
